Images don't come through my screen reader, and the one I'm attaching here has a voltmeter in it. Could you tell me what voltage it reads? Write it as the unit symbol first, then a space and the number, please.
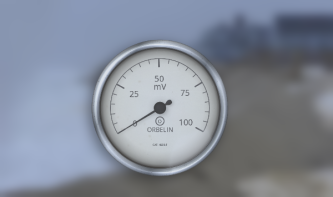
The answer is mV 0
